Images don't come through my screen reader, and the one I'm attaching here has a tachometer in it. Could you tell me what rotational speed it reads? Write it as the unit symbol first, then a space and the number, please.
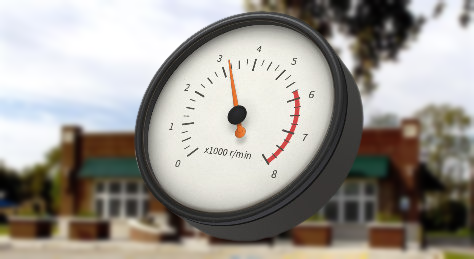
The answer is rpm 3250
